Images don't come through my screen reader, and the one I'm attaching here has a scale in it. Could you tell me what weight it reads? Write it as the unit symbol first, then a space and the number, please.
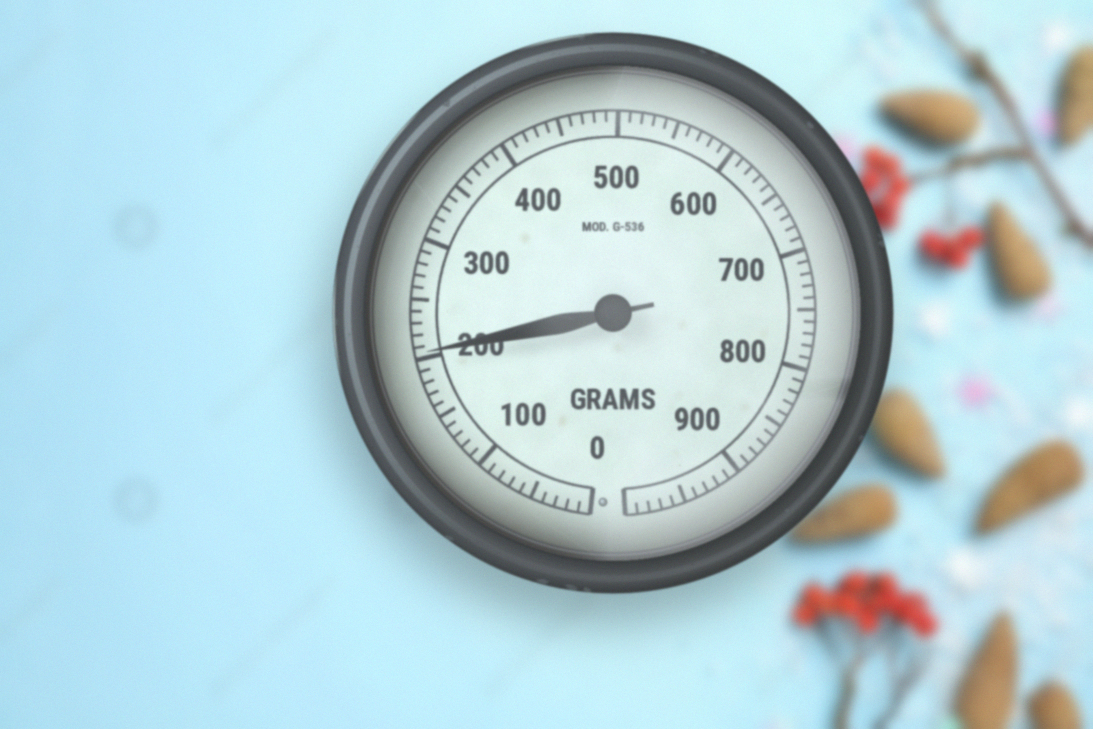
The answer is g 205
